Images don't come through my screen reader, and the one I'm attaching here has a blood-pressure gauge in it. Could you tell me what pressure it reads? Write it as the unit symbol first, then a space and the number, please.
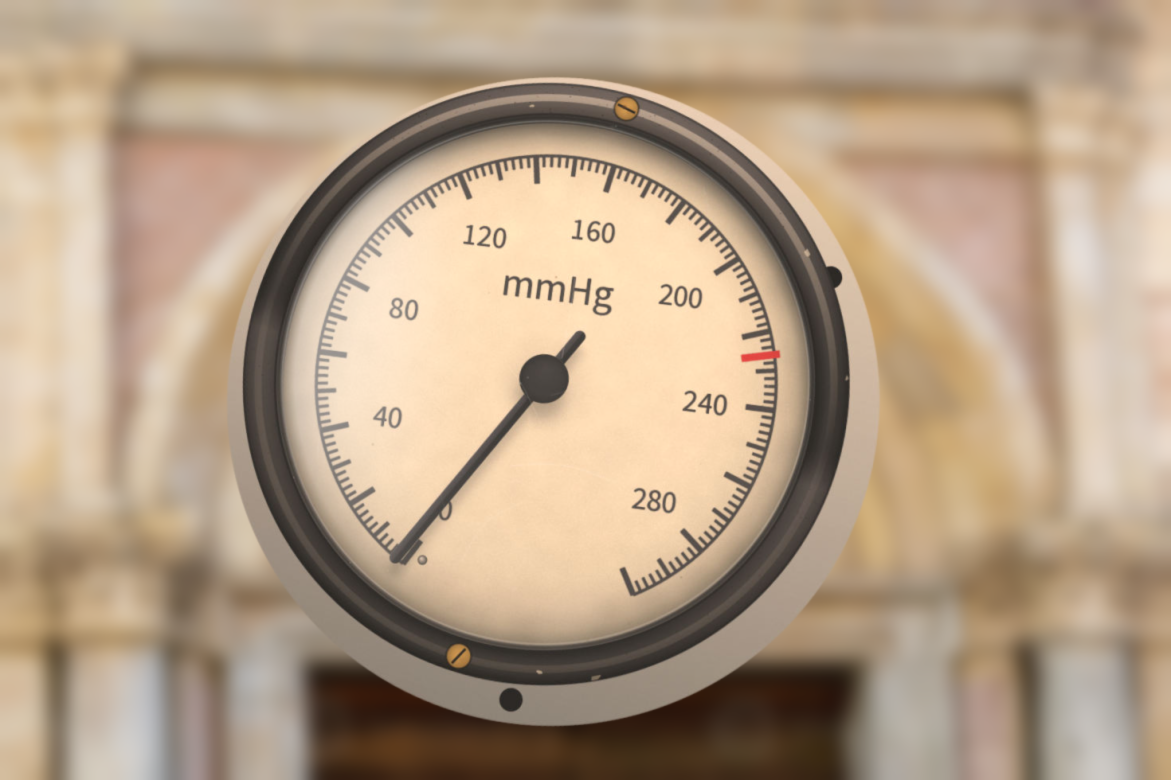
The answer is mmHg 2
